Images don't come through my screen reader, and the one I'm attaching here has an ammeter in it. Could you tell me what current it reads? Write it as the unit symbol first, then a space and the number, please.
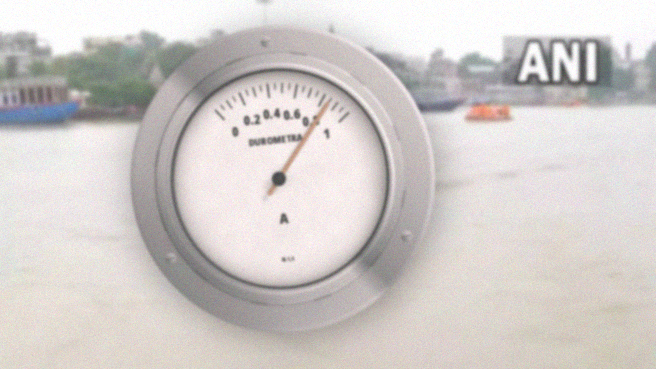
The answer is A 0.85
